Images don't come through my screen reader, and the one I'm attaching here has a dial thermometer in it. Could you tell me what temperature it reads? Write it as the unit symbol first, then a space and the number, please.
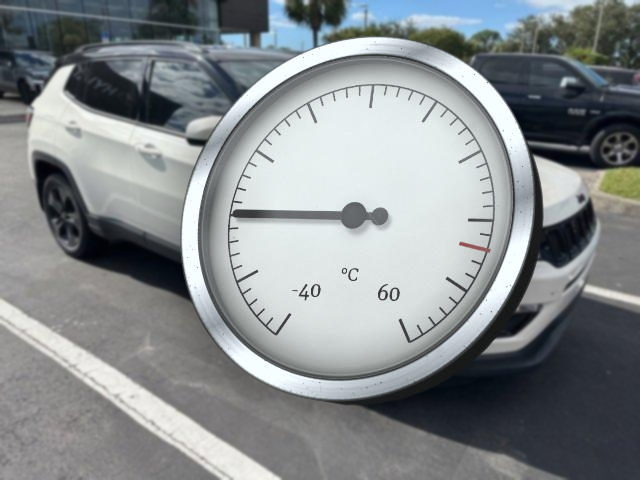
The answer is °C -20
